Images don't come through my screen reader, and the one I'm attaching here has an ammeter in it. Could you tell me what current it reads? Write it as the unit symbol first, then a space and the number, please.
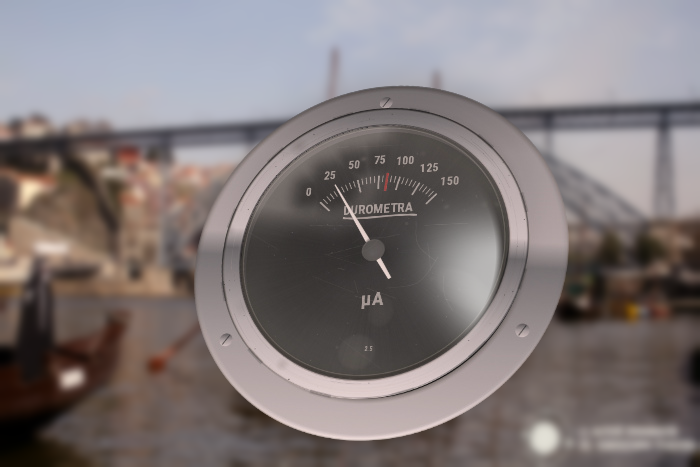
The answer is µA 25
